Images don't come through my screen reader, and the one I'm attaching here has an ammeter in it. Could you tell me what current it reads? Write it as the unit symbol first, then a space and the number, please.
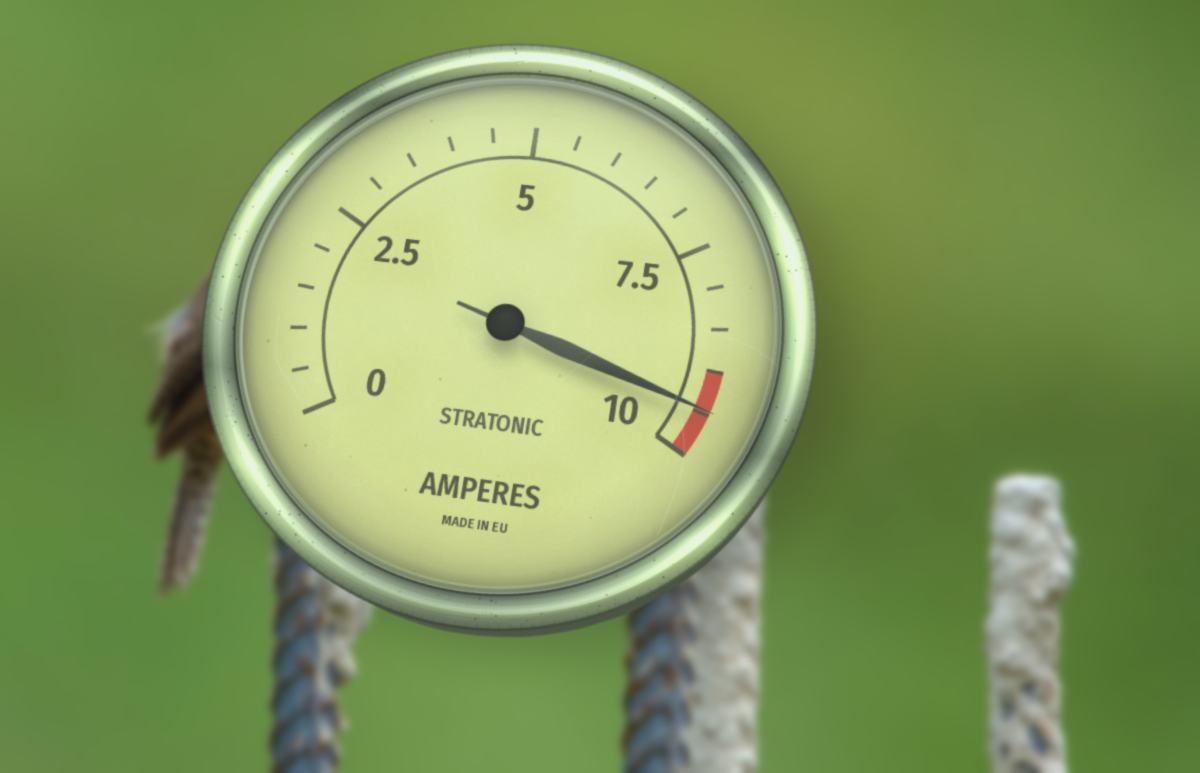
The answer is A 9.5
